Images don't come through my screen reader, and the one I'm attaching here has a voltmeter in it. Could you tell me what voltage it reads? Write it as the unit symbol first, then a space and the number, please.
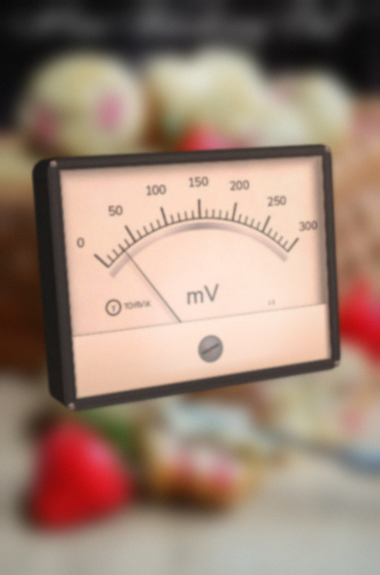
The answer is mV 30
